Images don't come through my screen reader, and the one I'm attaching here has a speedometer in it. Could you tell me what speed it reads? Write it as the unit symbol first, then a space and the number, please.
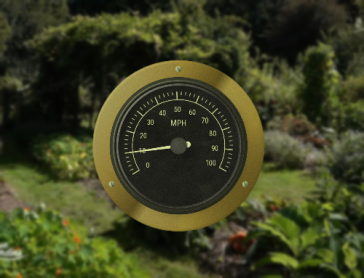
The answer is mph 10
